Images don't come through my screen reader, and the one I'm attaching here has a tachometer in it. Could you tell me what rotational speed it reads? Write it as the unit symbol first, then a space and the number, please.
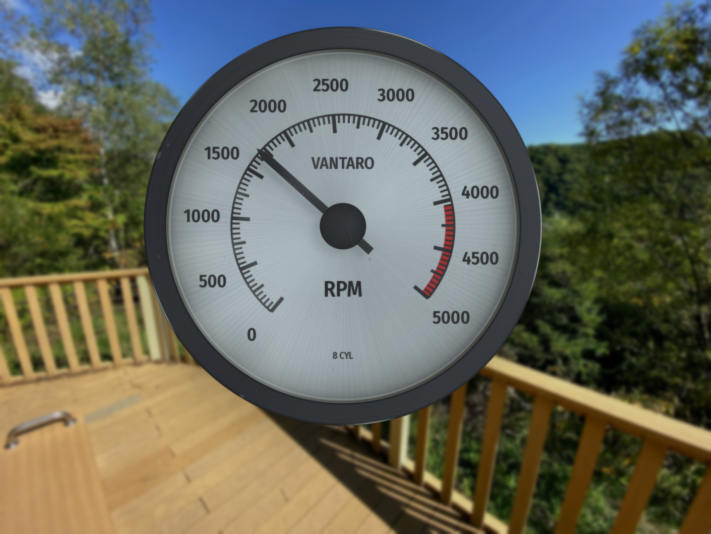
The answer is rpm 1700
